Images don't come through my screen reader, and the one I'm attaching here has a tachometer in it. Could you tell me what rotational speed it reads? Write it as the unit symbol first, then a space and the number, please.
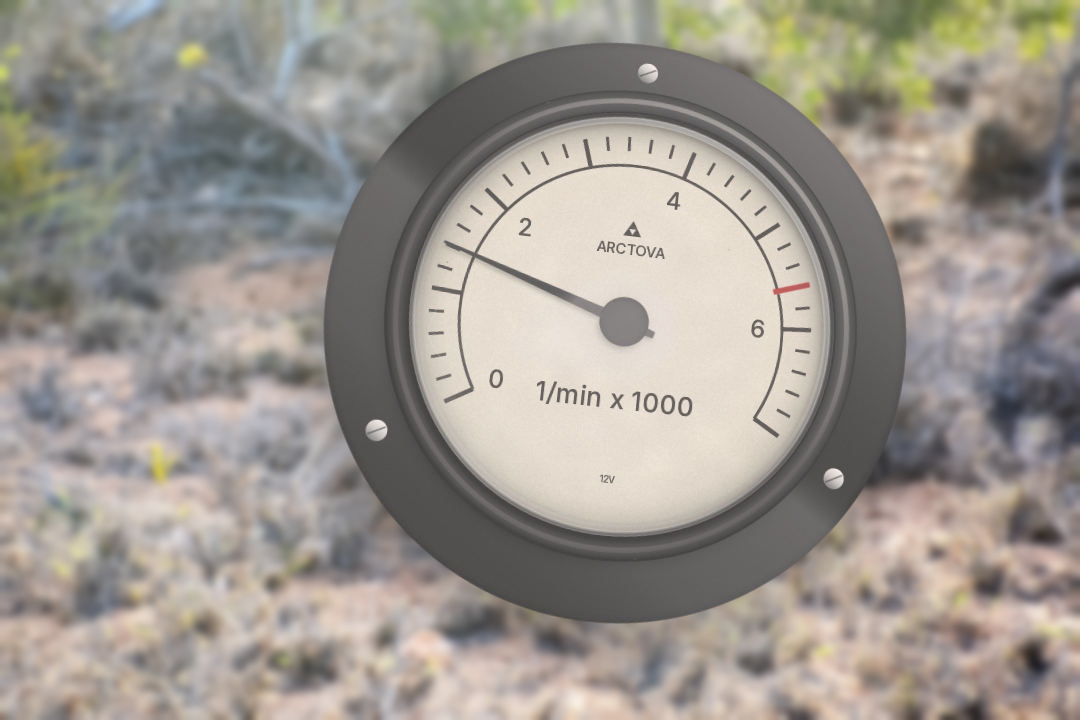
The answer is rpm 1400
